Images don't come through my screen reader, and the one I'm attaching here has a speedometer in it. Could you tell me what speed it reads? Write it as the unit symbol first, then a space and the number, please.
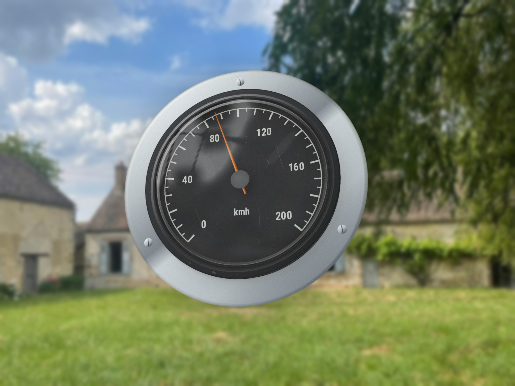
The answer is km/h 87.5
